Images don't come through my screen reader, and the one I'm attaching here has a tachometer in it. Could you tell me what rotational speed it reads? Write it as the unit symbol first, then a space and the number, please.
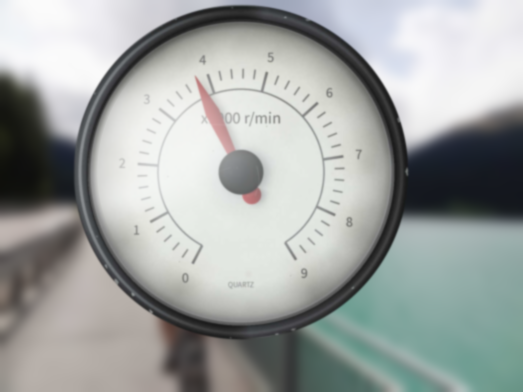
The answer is rpm 3800
